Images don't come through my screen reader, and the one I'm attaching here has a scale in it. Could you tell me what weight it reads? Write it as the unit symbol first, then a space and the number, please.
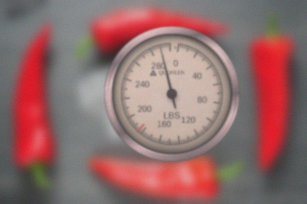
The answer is lb 290
